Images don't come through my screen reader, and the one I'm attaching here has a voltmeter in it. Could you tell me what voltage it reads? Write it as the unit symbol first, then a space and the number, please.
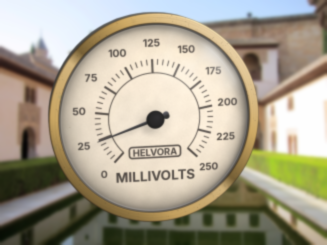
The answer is mV 25
